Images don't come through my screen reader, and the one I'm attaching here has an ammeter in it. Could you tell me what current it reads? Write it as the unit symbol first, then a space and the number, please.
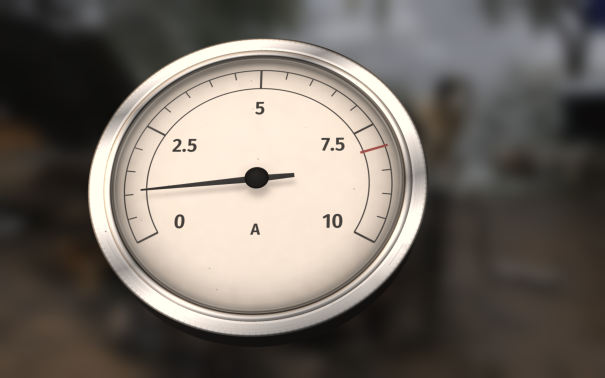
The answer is A 1
